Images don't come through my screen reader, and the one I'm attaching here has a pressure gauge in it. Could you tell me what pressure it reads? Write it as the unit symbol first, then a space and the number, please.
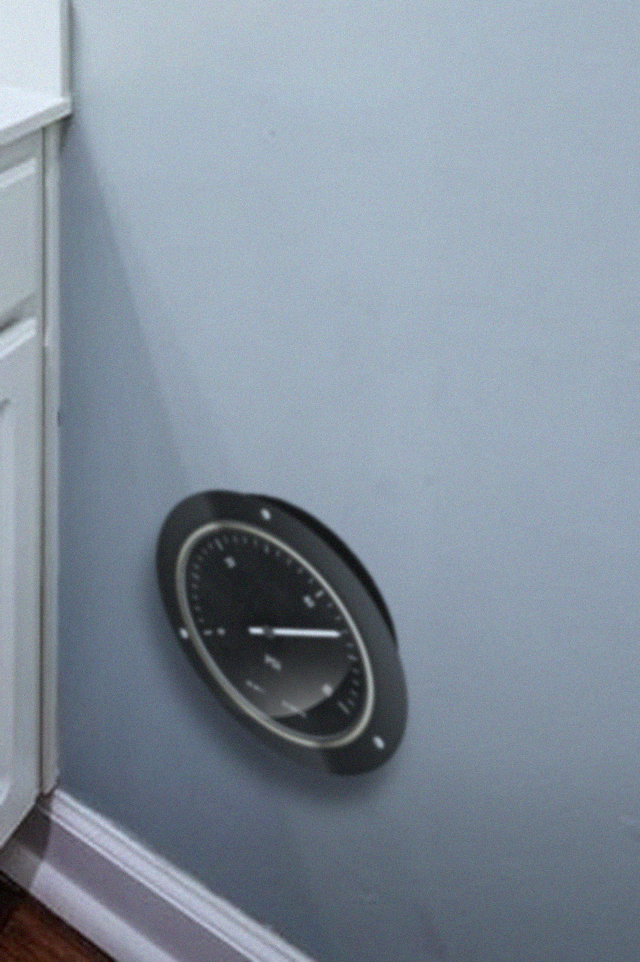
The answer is psi 46
